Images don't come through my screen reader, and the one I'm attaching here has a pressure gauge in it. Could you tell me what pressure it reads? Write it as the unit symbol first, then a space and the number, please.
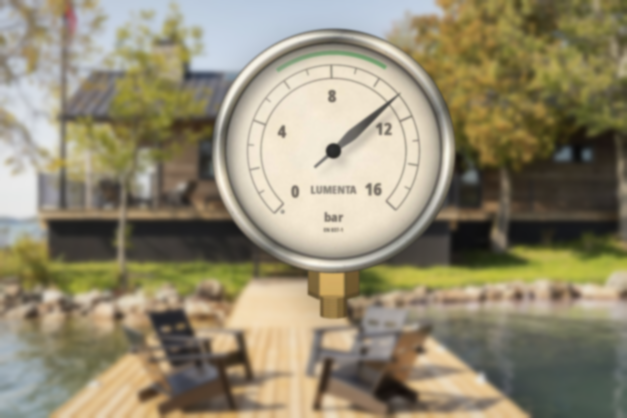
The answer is bar 11
